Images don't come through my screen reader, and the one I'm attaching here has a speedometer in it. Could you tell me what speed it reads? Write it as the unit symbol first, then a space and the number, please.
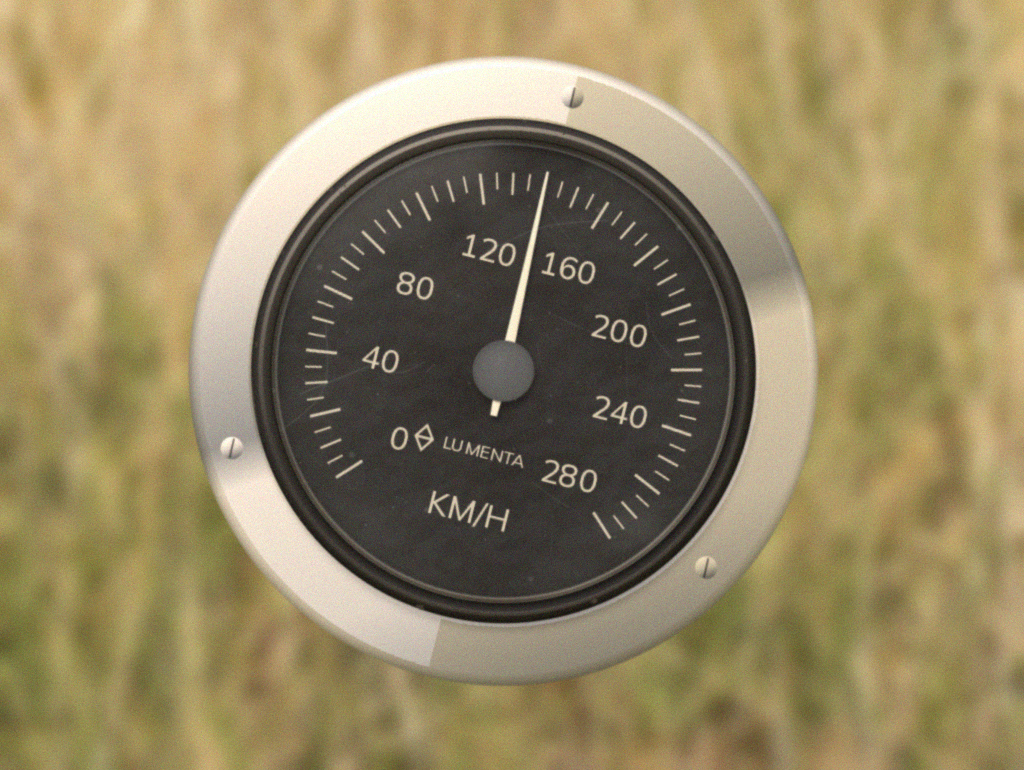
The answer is km/h 140
